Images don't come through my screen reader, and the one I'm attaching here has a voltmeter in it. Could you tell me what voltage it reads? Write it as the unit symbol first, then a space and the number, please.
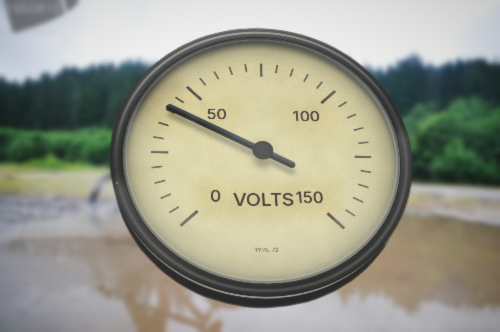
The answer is V 40
